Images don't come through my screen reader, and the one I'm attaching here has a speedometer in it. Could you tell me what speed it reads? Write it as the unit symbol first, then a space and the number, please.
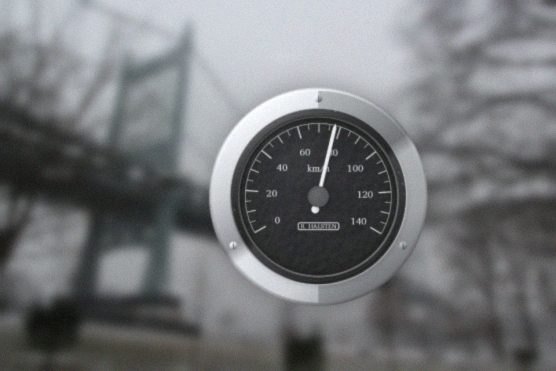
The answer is km/h 77.5
